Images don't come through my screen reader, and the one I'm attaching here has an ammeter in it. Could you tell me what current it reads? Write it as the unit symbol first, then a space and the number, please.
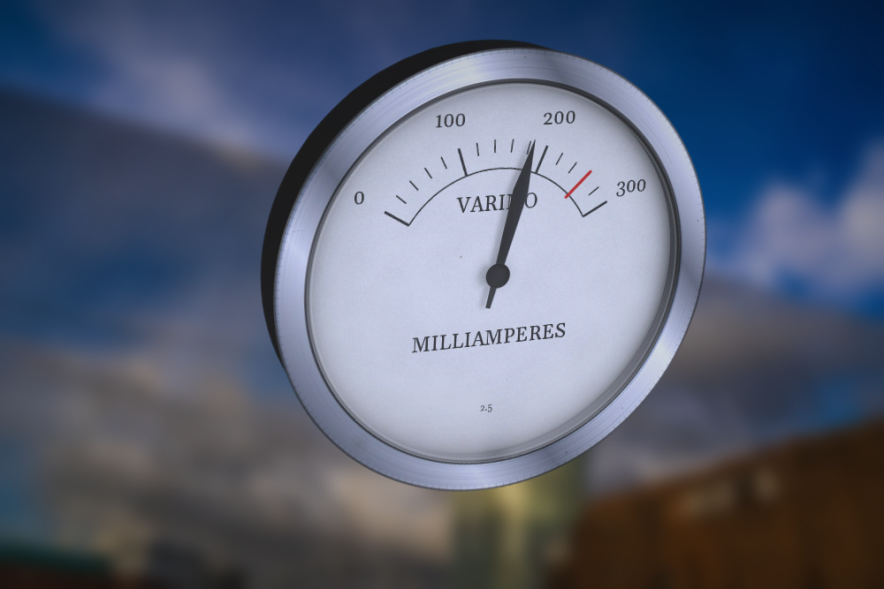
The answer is mA 180
